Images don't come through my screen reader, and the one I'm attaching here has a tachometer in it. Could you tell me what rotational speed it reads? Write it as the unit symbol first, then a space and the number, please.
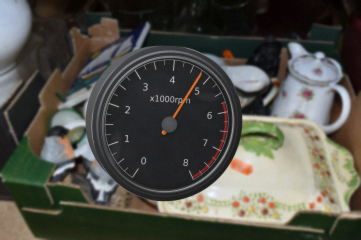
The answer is rpm 4750
